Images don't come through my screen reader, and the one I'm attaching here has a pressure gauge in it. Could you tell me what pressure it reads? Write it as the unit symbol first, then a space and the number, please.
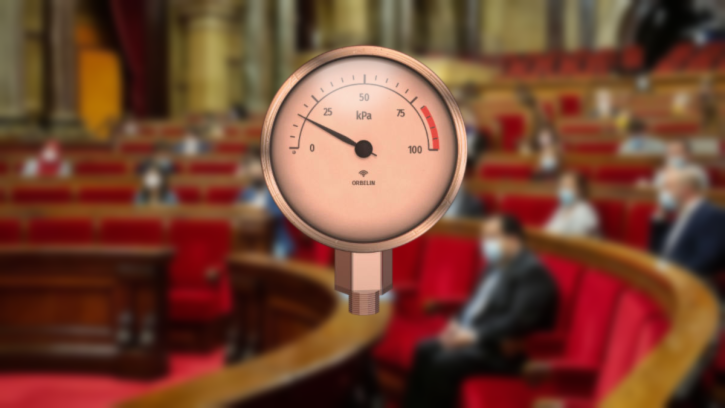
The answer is kPa 15
